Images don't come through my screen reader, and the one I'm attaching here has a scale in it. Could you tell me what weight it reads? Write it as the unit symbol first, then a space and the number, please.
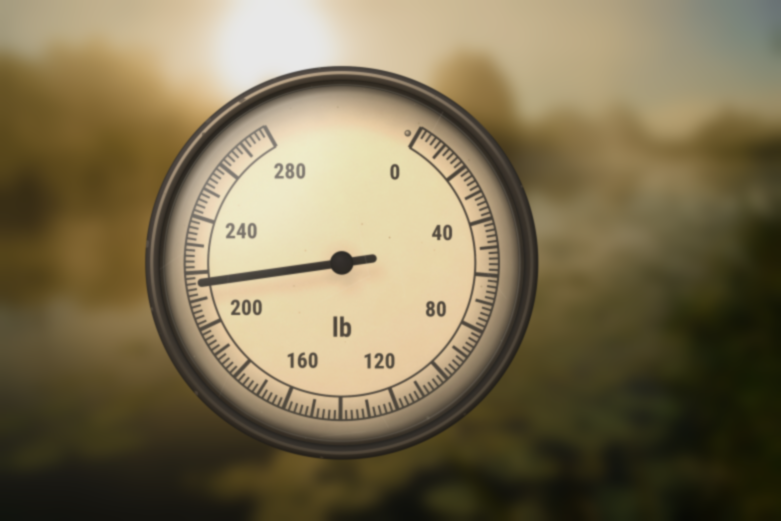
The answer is lb 216
